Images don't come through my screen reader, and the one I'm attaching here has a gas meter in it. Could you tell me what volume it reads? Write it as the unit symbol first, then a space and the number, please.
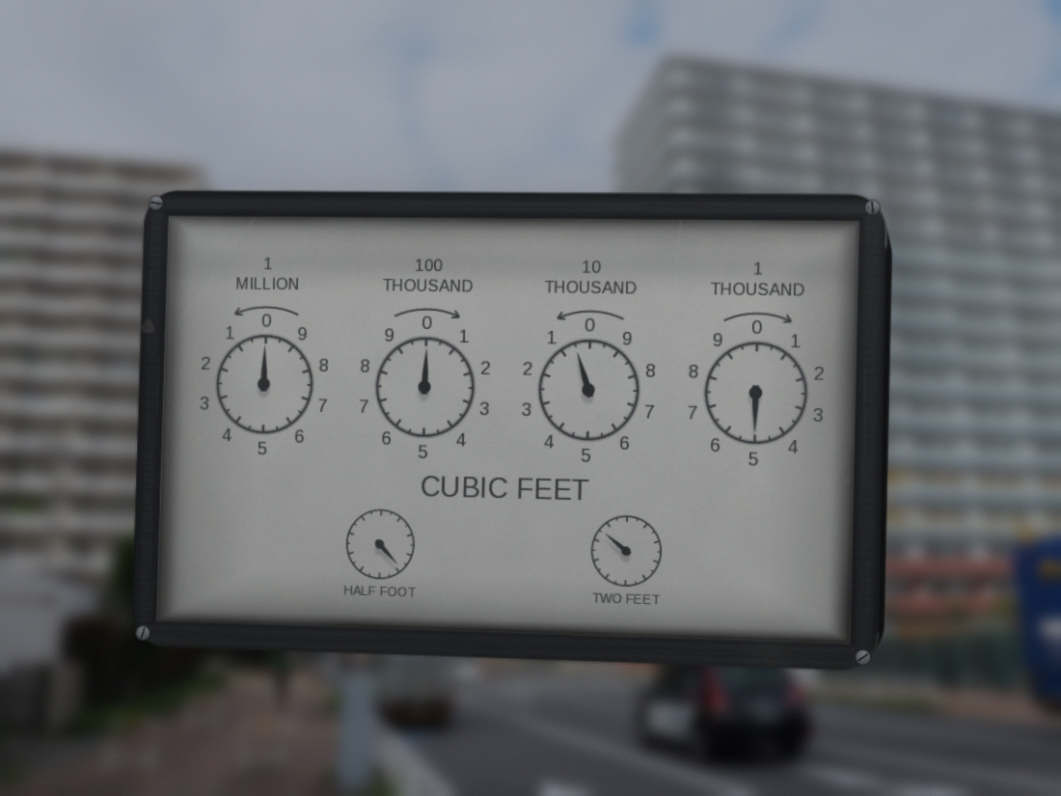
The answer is ft³ 500
